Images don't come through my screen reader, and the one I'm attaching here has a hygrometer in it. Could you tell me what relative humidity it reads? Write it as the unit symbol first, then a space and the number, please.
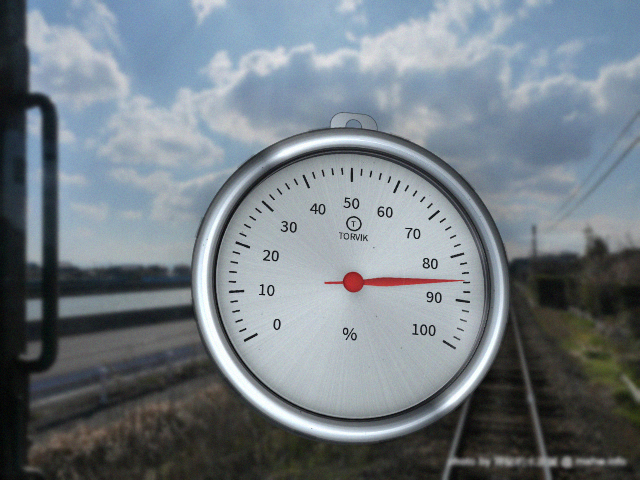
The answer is % 86
